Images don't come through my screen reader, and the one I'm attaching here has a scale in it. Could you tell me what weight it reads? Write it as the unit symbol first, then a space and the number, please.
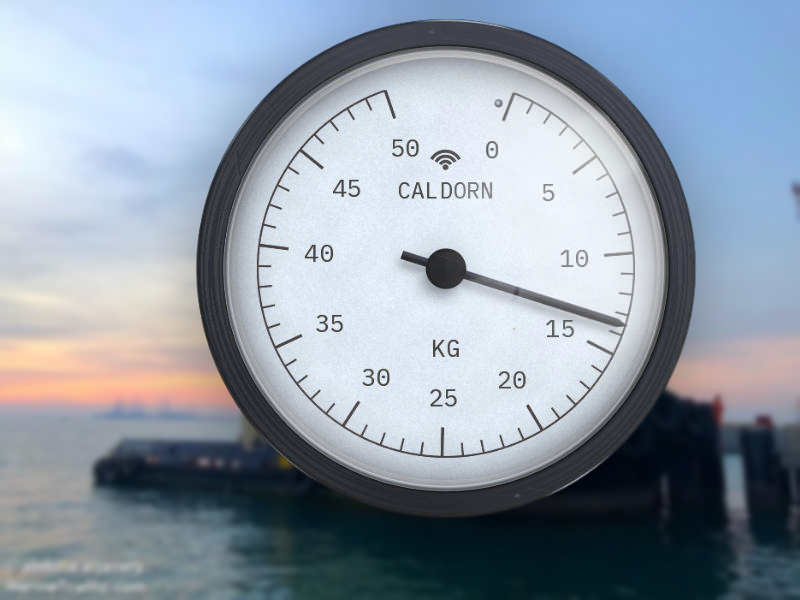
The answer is kg 13.5
